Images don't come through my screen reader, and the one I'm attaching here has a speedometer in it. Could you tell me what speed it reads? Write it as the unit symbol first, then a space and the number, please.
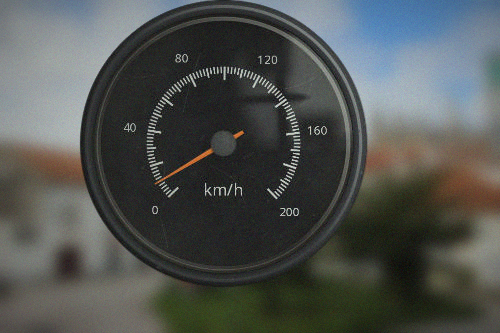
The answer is km/h 10
